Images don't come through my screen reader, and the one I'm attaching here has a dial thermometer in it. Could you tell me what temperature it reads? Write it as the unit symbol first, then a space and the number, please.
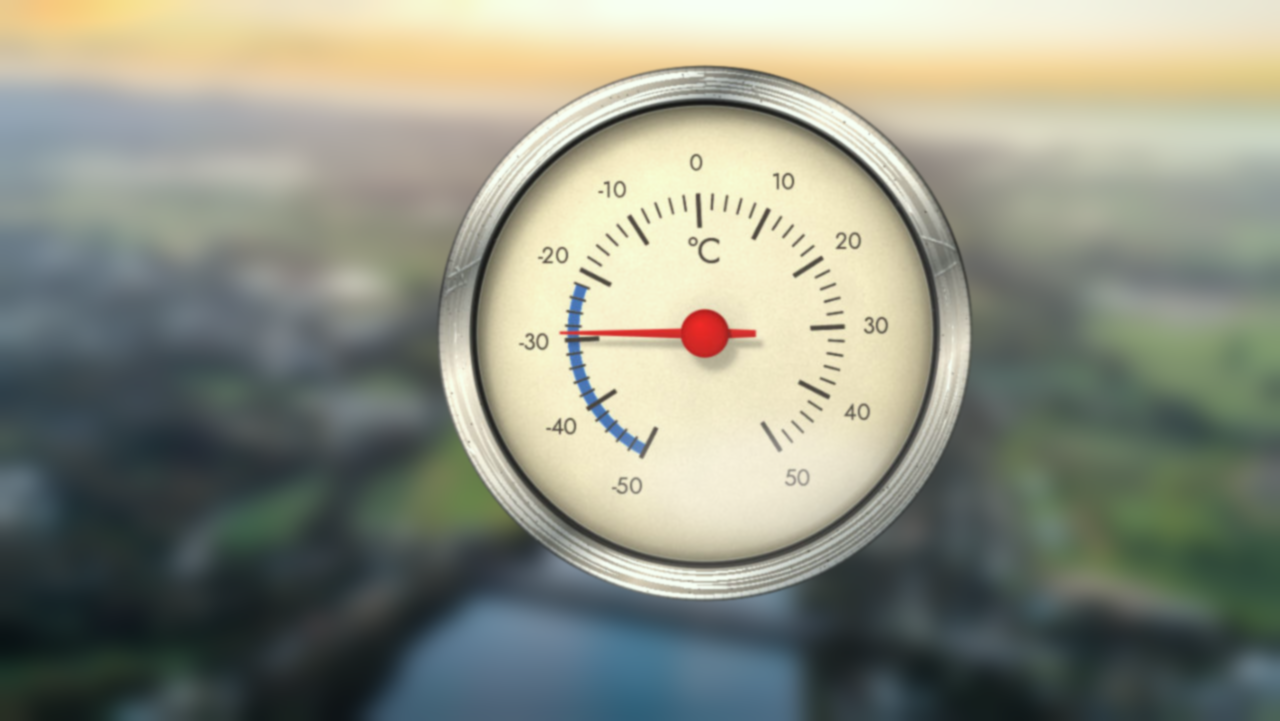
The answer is °C -29
